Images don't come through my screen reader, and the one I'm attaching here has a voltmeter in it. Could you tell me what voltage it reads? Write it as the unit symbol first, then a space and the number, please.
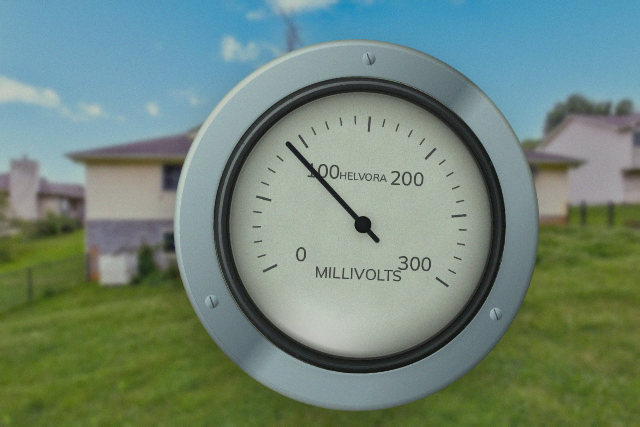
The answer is mV 90
